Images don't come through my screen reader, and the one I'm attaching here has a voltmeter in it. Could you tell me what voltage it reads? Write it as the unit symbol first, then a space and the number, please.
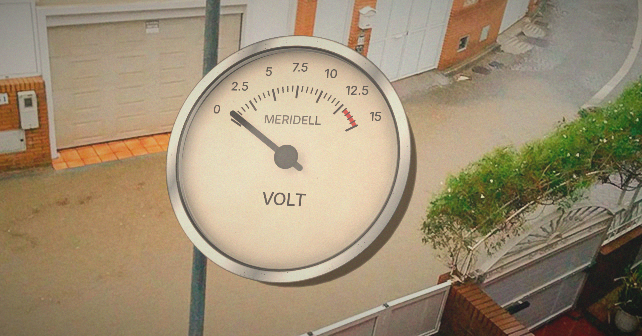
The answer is V 0.5
